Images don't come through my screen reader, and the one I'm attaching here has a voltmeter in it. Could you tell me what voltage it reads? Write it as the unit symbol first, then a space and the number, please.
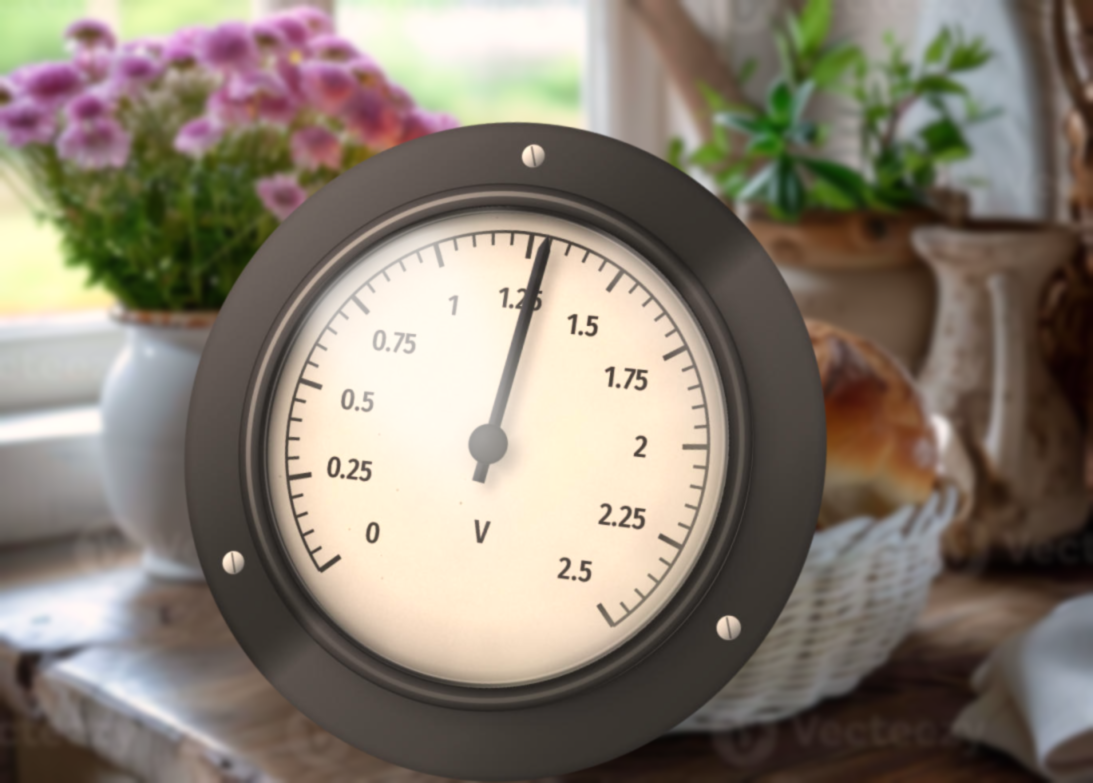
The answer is V 1.3
